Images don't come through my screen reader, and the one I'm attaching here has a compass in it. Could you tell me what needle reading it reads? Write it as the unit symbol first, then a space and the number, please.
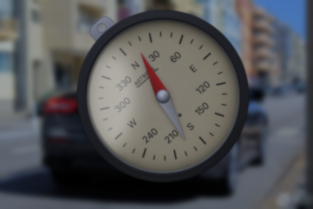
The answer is ° 15
